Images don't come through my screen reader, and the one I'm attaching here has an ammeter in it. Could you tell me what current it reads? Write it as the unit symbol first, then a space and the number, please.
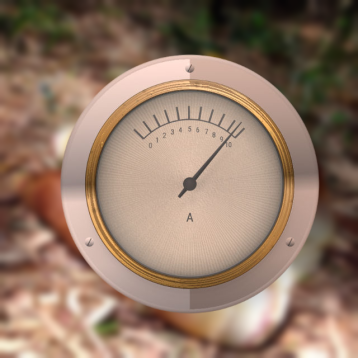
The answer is A 9.5
